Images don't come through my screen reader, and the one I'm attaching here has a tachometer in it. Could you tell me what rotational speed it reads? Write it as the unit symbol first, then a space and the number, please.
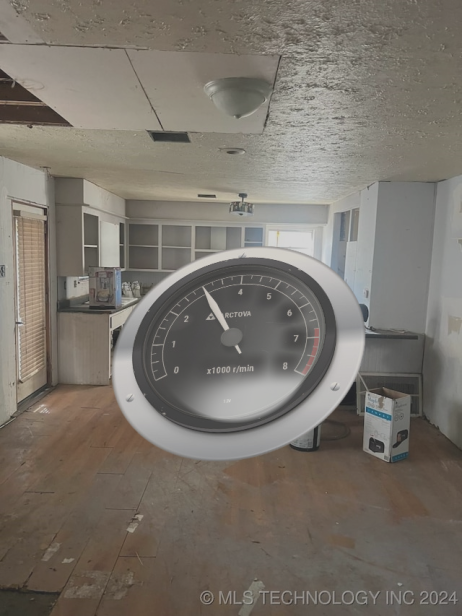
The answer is rpm 3000
